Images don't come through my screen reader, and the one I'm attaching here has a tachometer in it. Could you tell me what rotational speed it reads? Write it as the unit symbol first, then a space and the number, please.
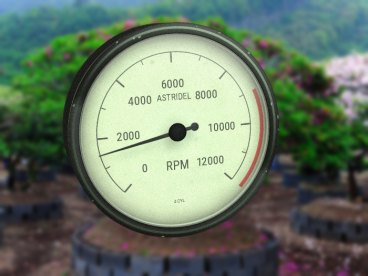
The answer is rpm 1500
